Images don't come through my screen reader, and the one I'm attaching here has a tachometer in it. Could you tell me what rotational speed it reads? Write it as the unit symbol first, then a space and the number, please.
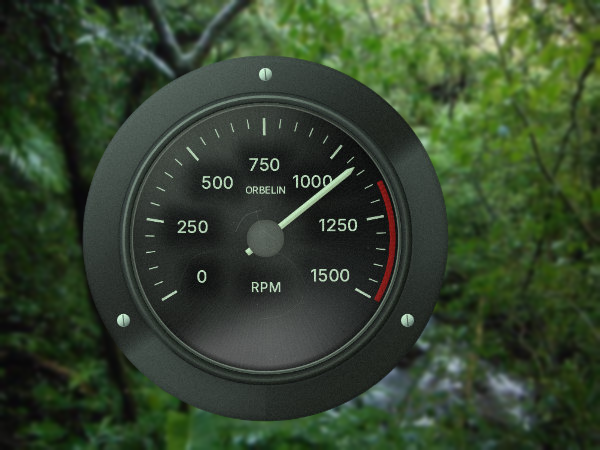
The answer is rpm 1075
